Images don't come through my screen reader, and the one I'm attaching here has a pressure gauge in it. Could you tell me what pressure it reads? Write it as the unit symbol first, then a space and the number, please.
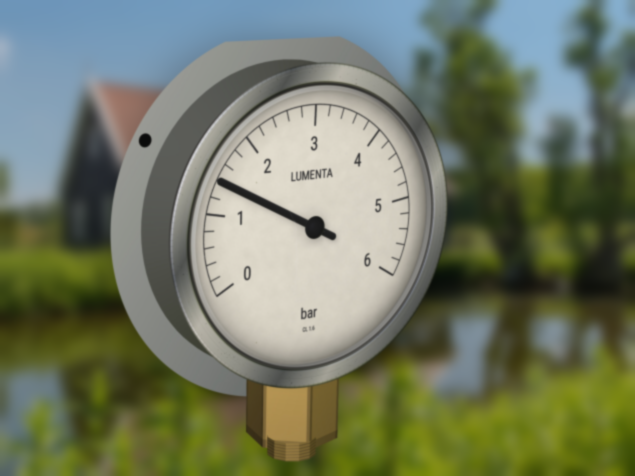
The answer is bar 1.4
